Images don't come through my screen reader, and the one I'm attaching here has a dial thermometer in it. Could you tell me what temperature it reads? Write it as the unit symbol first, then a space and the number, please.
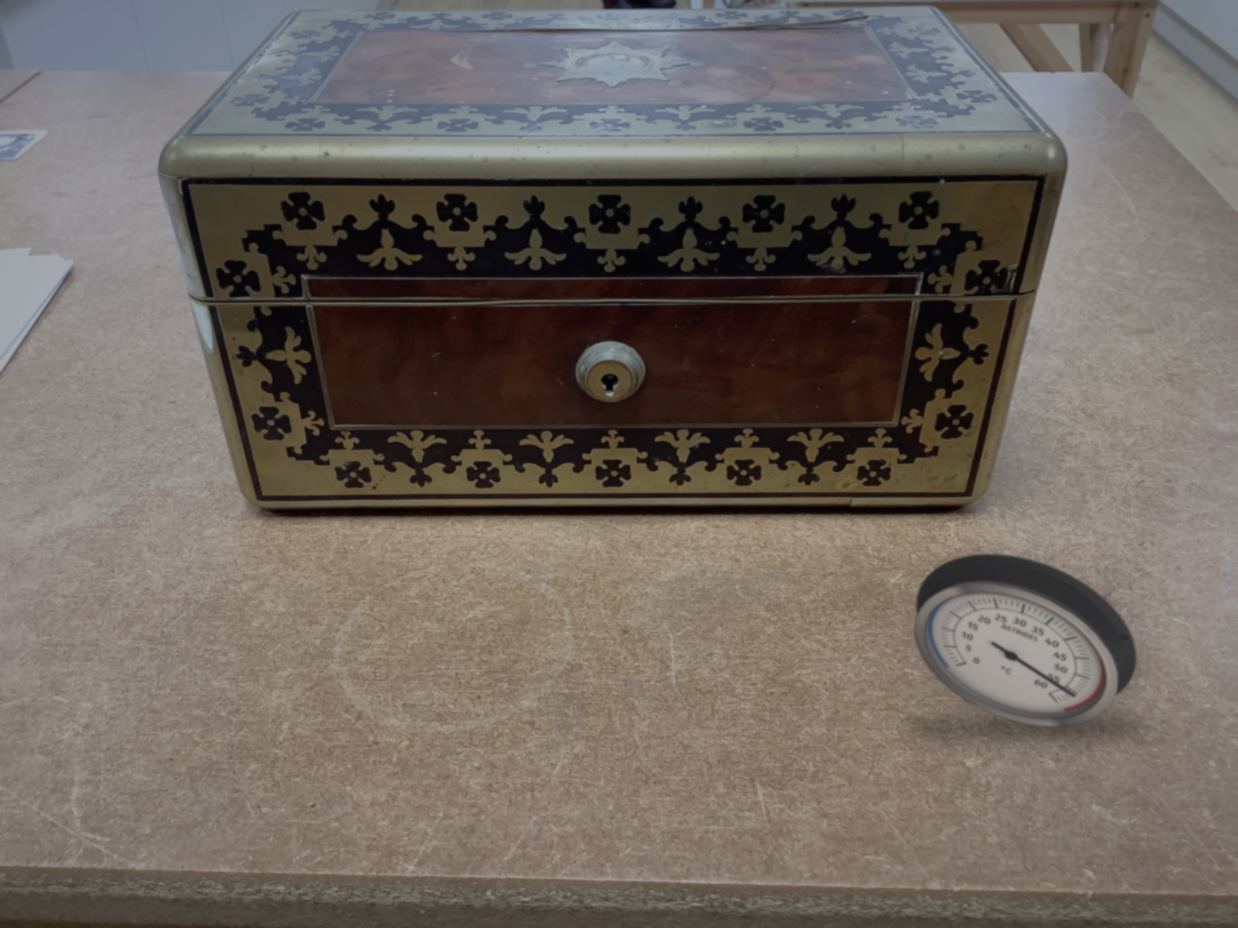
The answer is °C 55
